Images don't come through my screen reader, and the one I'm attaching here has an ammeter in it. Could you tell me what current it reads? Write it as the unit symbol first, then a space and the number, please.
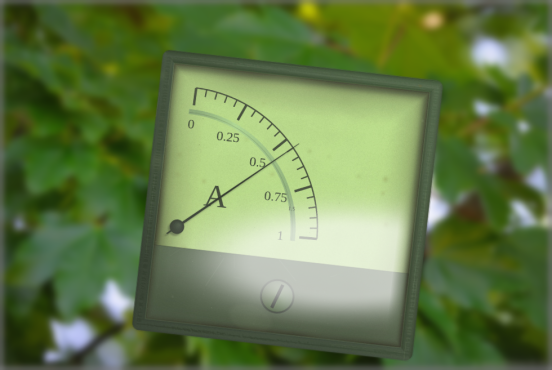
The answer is A 0.55
